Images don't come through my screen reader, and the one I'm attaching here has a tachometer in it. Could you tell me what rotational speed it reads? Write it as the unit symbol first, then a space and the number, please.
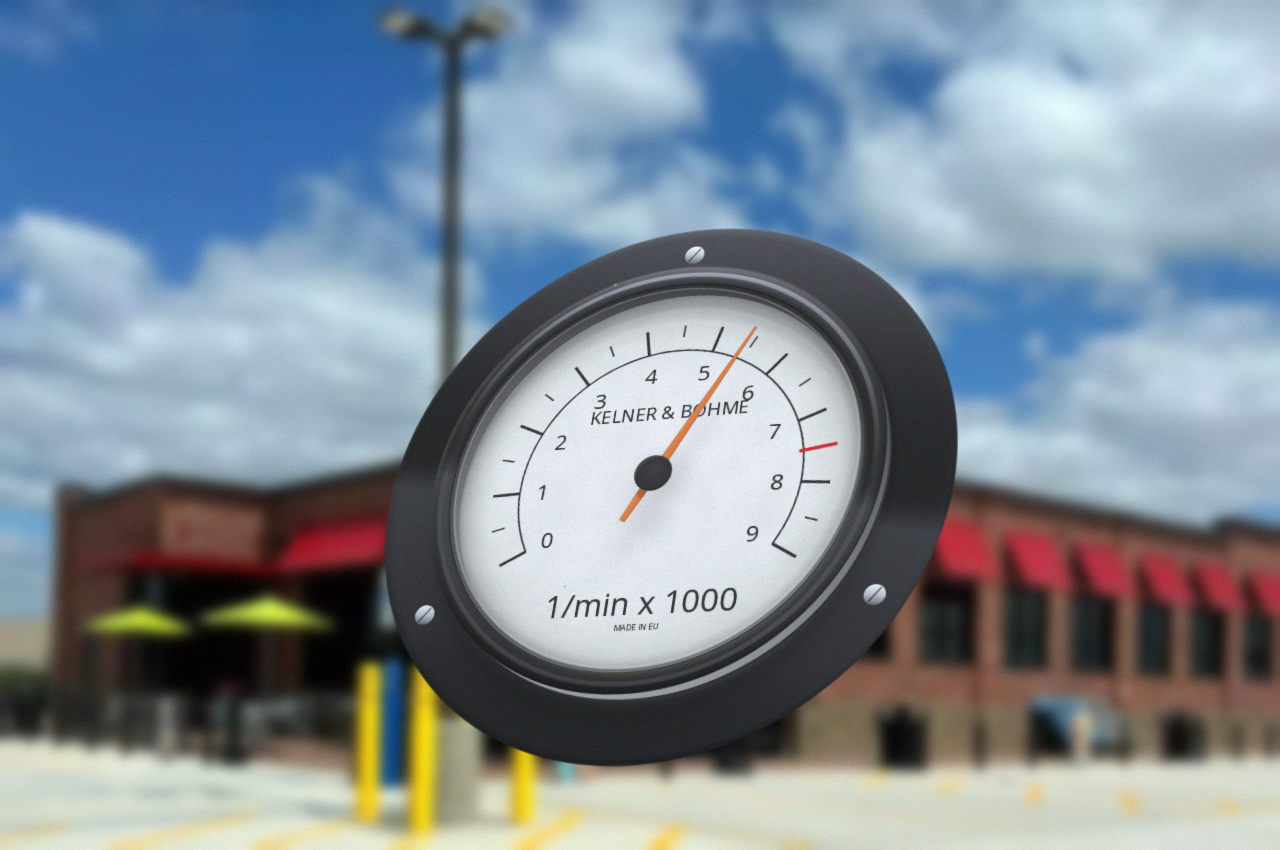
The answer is rpm 5500
